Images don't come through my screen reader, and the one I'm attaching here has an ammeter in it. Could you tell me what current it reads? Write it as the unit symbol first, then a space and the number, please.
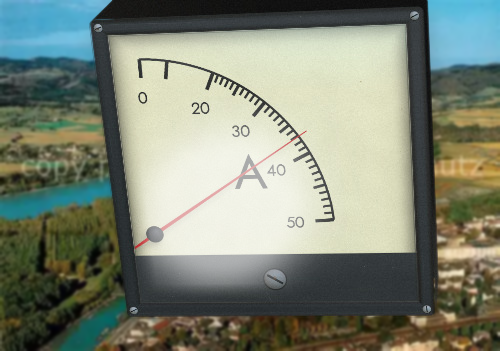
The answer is A 37
